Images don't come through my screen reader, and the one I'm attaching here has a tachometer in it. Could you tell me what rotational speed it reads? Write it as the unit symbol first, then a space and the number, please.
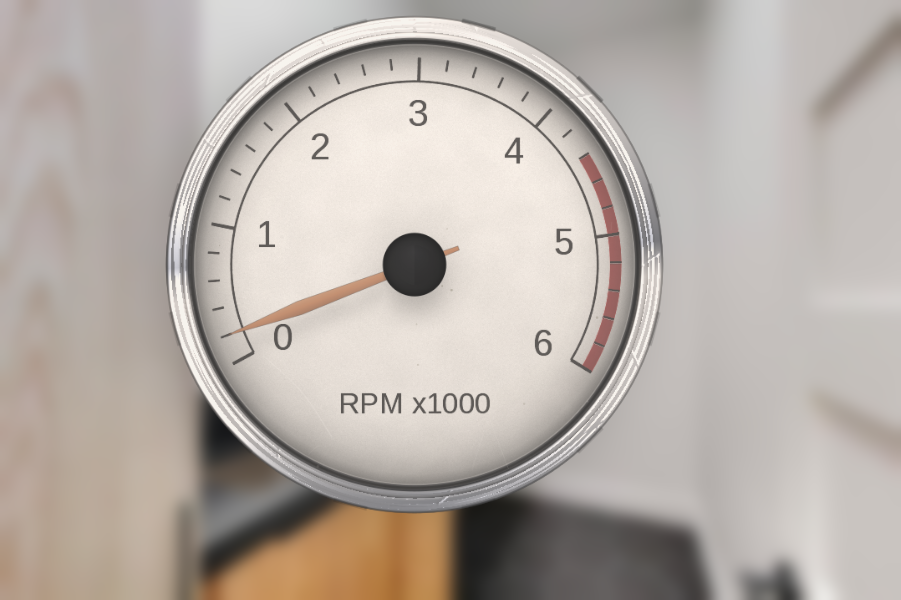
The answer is rpm 200
